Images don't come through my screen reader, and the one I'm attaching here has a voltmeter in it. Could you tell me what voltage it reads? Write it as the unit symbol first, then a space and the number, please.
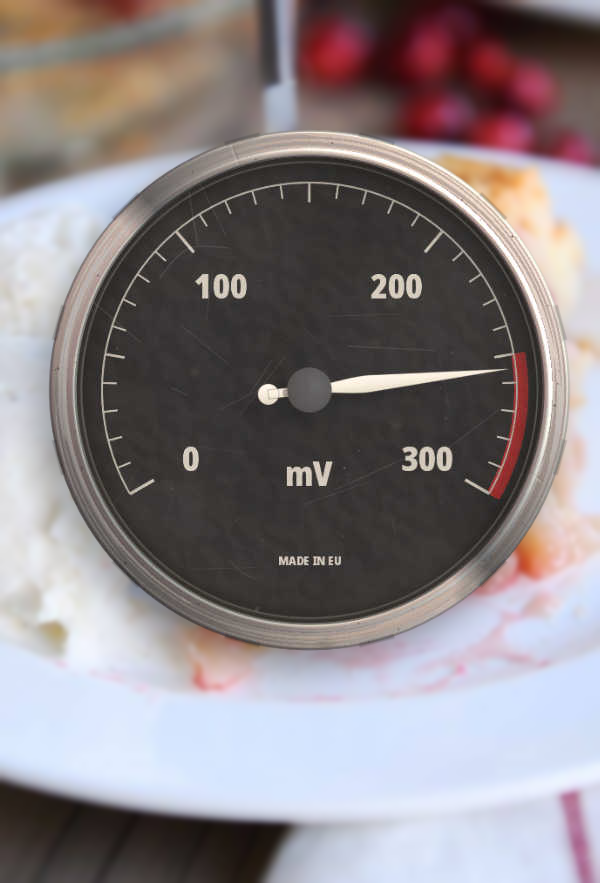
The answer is mV 255
